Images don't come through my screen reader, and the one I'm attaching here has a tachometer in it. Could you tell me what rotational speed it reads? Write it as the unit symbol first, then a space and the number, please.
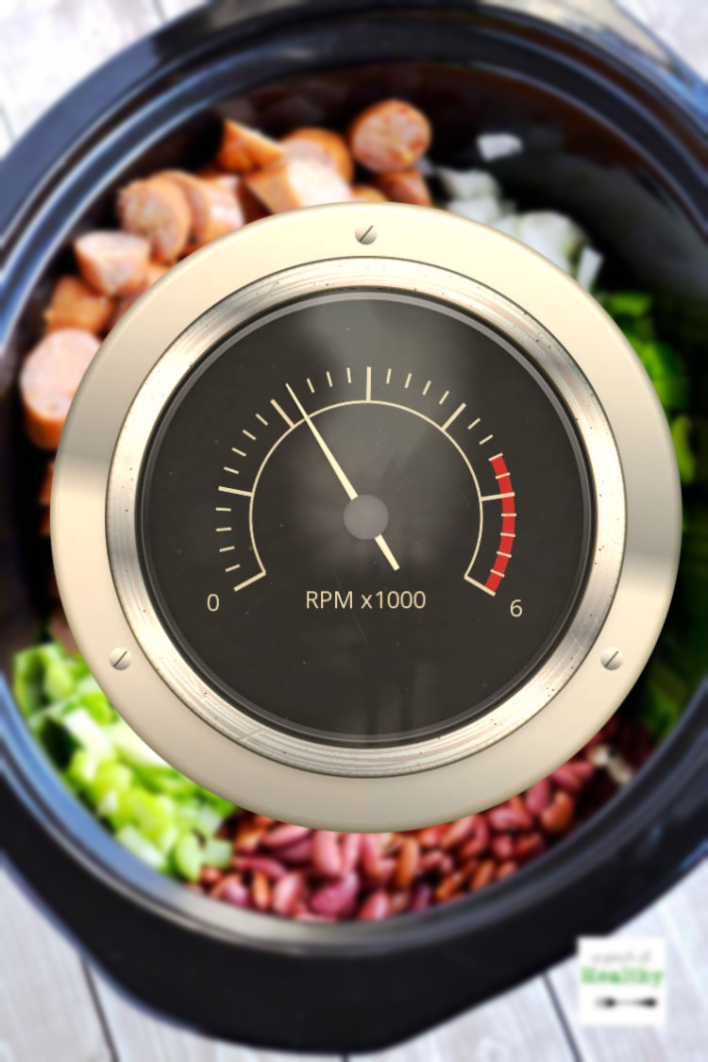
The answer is rpm 2200
